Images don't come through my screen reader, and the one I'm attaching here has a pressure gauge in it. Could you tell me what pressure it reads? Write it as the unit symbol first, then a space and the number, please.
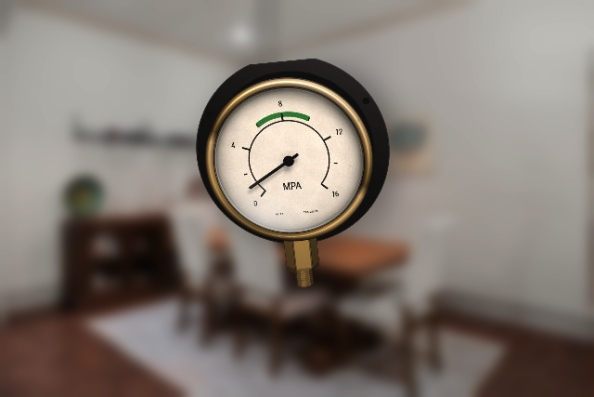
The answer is MPa 1
